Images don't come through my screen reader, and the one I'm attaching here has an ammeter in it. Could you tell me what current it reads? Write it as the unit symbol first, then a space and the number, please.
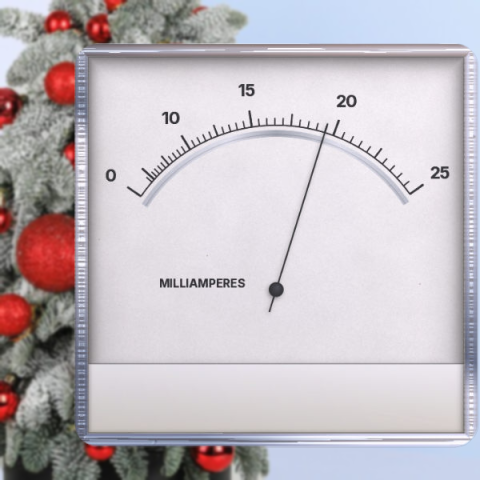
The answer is mA 19.5
